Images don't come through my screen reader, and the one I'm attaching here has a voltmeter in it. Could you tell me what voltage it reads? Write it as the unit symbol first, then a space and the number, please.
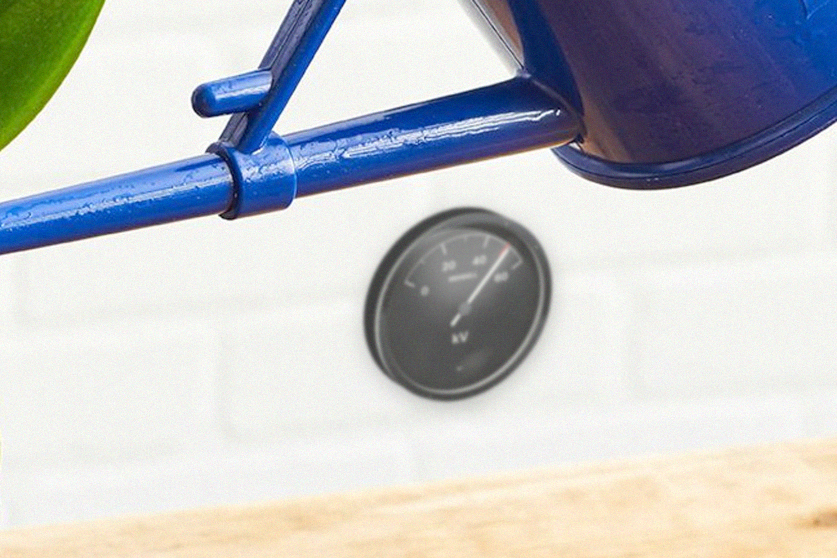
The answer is kV 50
